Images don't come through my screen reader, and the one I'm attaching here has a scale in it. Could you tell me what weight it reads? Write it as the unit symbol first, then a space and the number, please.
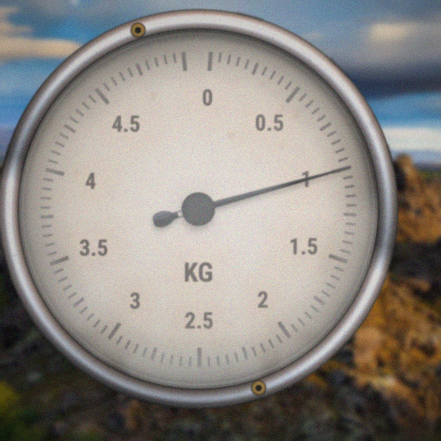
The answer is kg 1
